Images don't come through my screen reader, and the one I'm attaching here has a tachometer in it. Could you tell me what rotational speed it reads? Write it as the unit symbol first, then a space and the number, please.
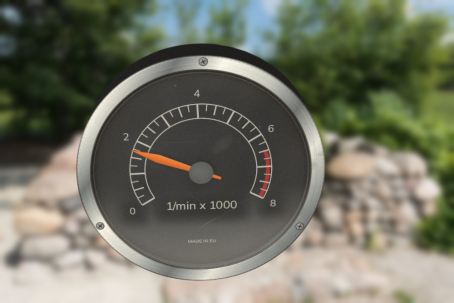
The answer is rpm 1750
